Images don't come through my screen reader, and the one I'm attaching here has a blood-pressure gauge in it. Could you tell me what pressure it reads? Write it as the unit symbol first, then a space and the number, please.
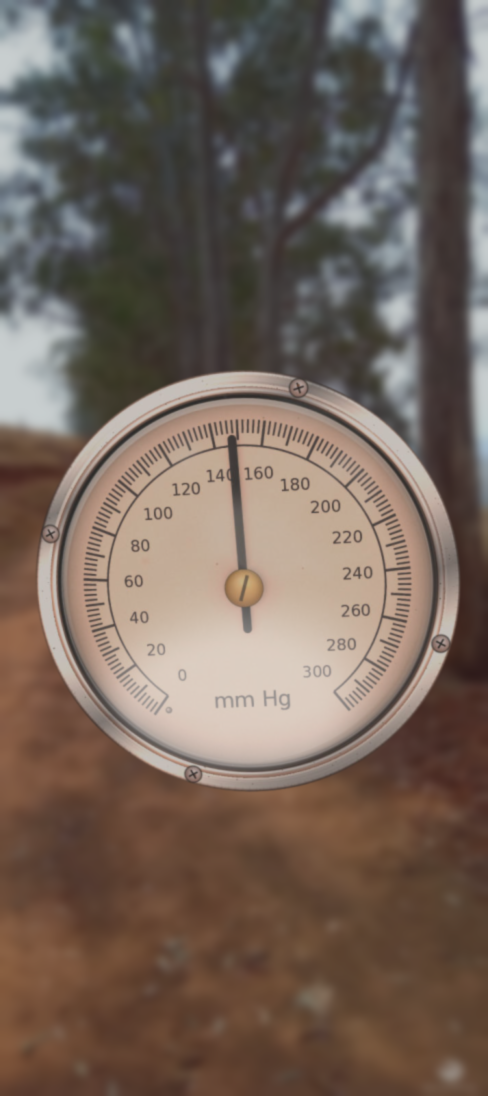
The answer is mmHg 148
